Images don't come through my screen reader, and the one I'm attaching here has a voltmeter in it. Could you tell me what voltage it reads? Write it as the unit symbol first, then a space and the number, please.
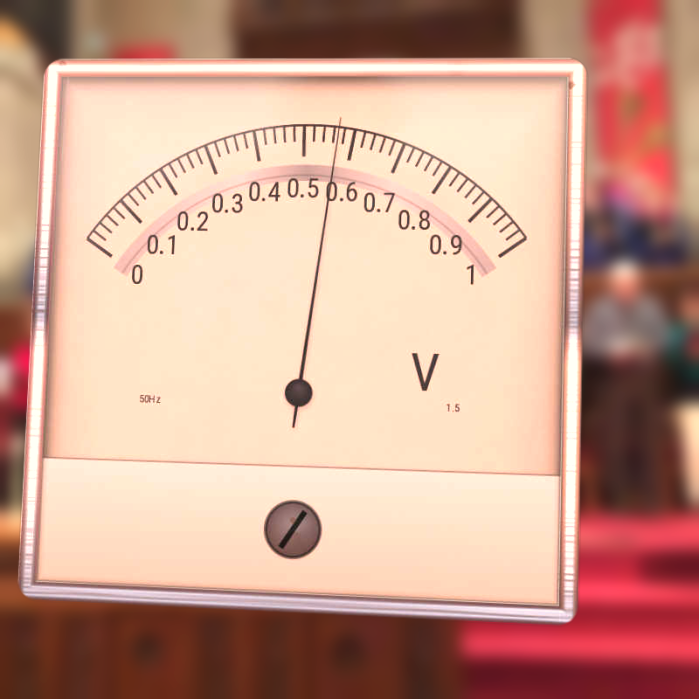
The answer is V 0.57
